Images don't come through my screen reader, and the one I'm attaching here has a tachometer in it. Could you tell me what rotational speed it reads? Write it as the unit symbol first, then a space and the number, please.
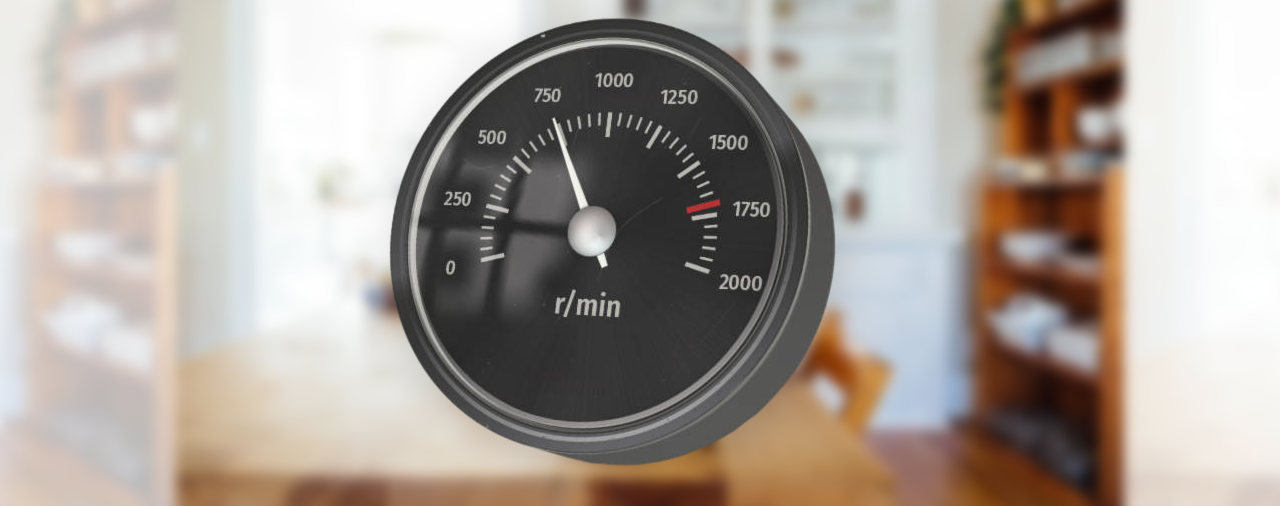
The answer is rpm 750
